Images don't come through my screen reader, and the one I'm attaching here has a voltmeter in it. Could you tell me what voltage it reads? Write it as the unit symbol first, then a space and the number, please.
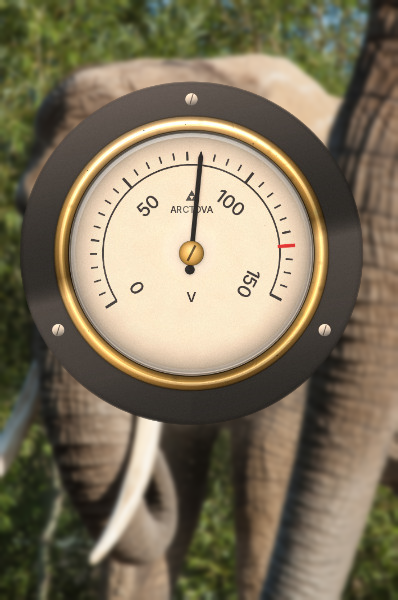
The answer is V 80
